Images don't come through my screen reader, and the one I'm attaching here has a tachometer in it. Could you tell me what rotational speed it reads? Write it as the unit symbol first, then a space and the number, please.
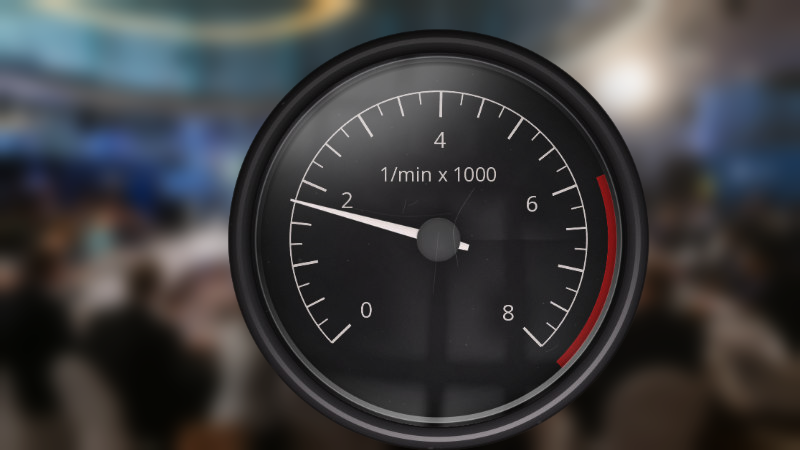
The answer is rpm 1750
